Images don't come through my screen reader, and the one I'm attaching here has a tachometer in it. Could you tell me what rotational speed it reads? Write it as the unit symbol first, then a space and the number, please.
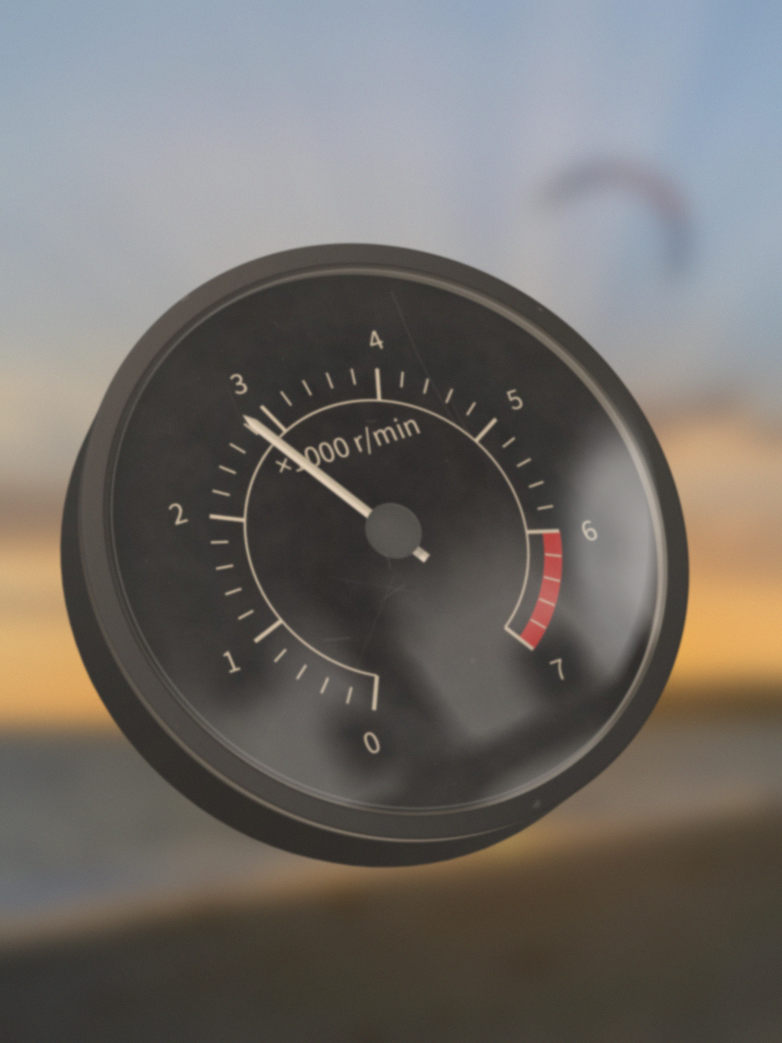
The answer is rpm 2800
